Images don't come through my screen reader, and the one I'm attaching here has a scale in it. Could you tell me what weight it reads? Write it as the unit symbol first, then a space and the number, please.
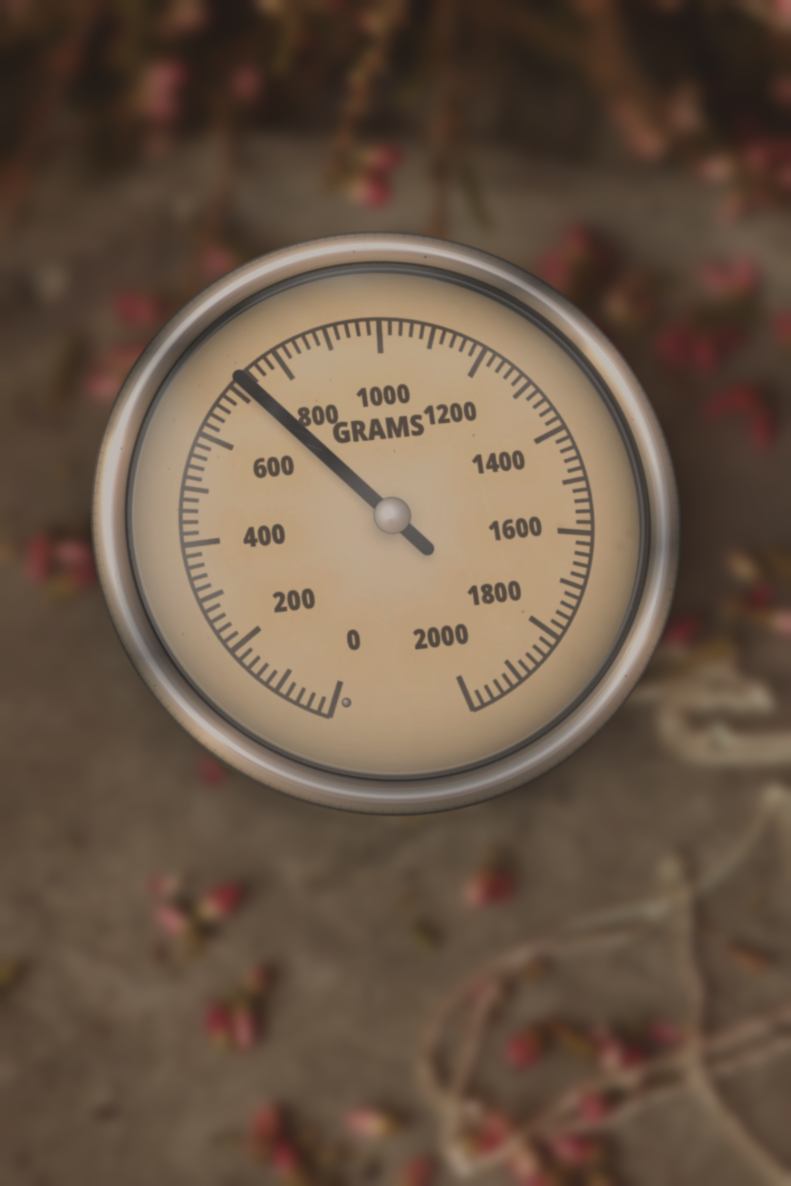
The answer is g 720
